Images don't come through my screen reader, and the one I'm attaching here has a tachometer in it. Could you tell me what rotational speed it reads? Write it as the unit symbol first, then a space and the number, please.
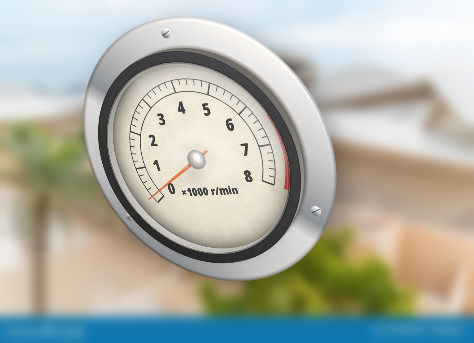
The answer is rpm 200
